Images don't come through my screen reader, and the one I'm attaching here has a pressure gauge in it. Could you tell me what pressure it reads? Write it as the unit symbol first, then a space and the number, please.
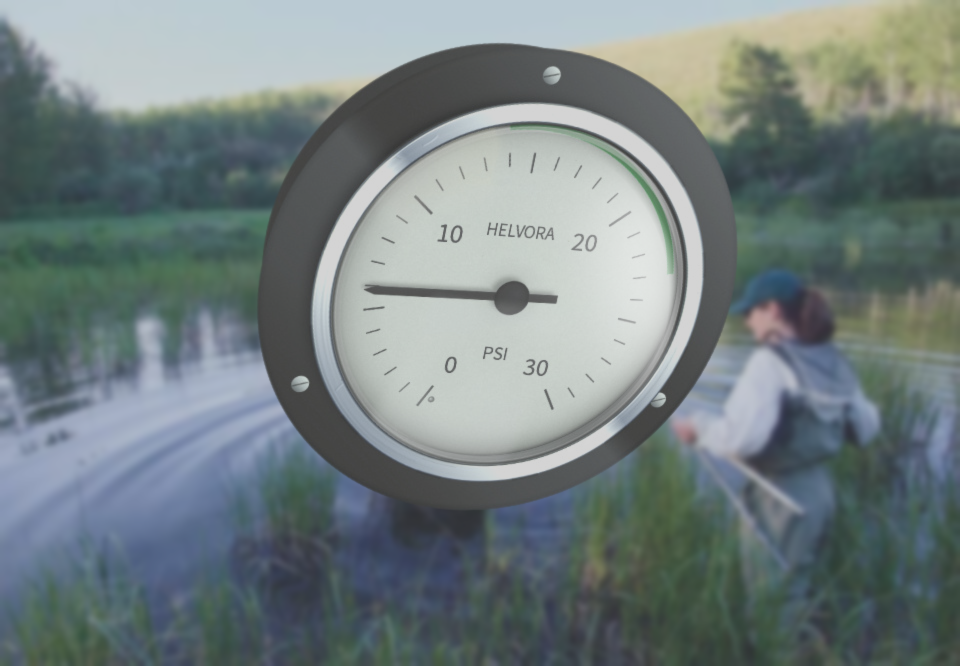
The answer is psi 6
